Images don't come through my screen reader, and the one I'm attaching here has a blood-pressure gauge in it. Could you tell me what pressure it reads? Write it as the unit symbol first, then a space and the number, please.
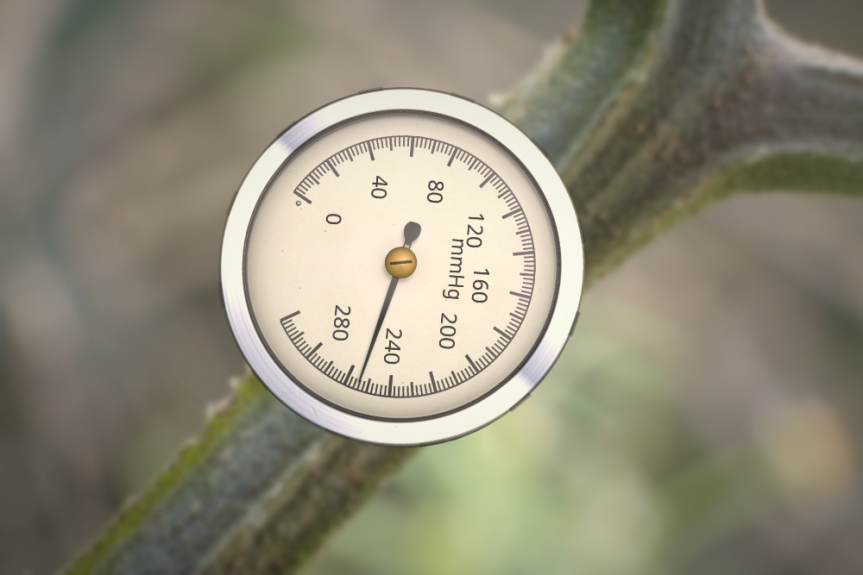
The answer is mmHg 254
